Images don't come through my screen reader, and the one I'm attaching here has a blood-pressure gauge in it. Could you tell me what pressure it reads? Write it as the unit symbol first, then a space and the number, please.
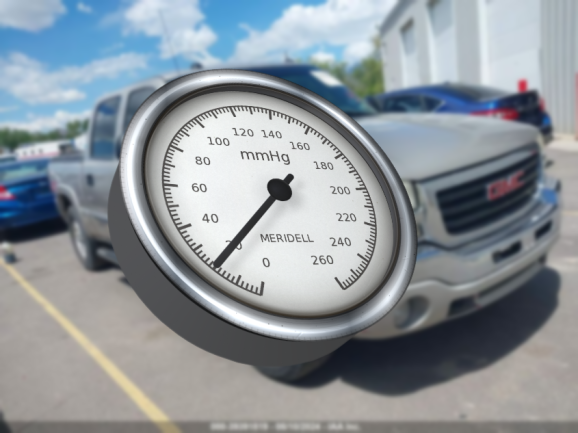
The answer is mmHg 20
